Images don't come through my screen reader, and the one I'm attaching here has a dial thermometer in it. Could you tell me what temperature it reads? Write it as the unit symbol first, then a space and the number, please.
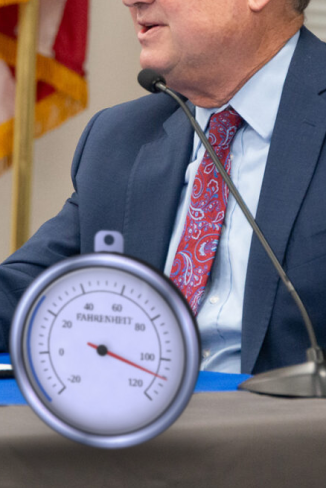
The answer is °F 108
